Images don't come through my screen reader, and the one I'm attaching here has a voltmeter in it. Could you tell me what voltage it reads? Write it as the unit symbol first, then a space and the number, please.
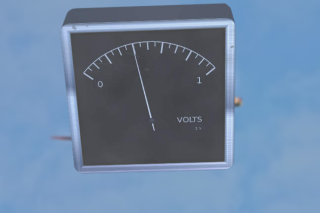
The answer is V 0.4
